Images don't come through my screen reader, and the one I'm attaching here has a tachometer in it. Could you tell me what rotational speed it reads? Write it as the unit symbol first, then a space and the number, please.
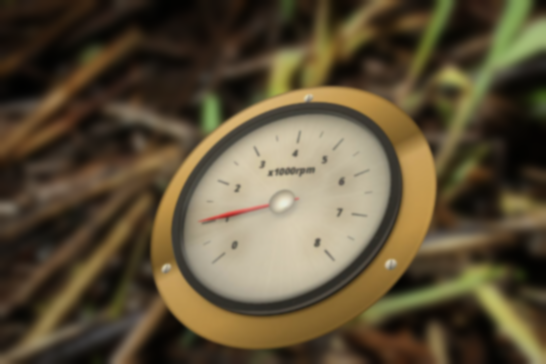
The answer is rpm 1000
